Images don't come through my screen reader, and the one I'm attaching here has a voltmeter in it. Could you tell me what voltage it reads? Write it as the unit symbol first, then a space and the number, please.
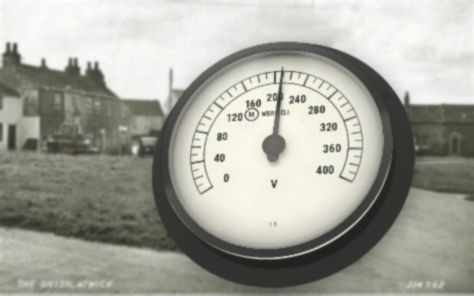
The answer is V 210
